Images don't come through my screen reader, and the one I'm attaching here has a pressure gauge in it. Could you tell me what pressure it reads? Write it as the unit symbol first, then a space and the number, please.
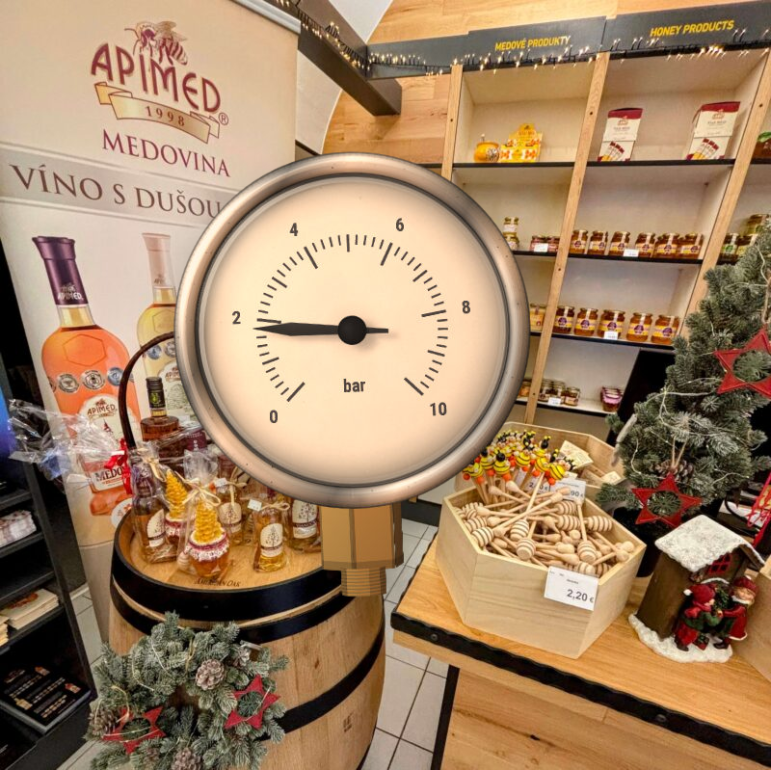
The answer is bar 1.8
